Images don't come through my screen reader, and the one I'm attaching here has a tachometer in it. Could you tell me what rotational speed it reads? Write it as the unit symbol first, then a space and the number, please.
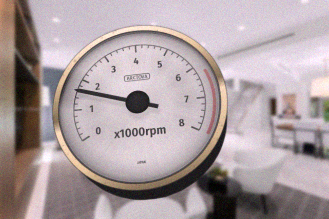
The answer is rpm 1600
